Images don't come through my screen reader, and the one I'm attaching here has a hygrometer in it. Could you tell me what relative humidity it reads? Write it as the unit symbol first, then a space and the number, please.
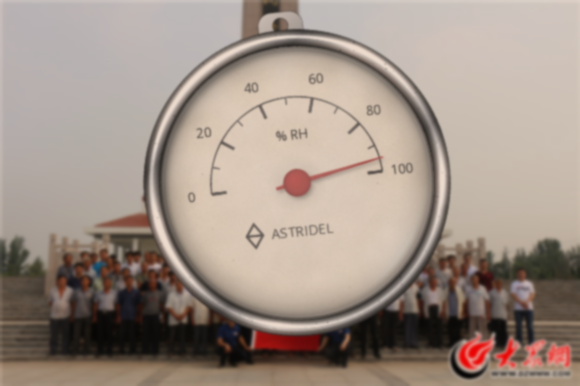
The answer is % 95
